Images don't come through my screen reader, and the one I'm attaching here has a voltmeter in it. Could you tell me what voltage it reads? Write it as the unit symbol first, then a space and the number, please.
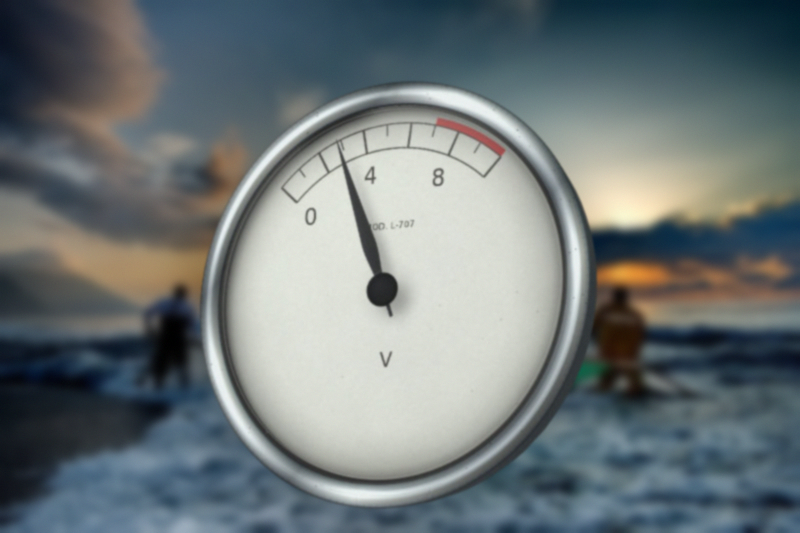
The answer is V 3
